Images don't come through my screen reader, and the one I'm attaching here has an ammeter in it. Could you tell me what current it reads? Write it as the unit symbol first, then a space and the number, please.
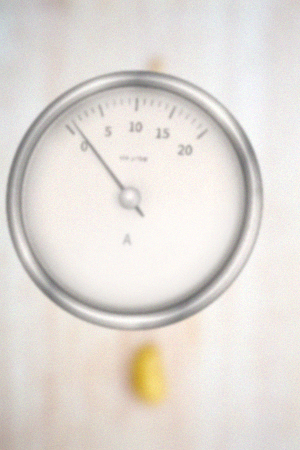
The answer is A 1
